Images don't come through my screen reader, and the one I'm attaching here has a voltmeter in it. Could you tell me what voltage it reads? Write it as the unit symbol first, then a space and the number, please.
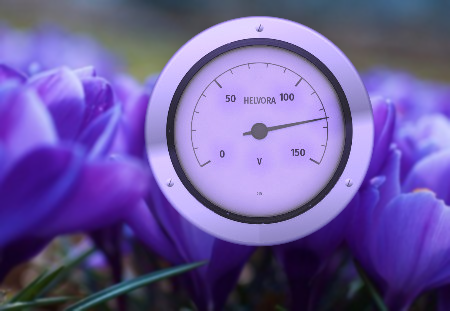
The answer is V 125
